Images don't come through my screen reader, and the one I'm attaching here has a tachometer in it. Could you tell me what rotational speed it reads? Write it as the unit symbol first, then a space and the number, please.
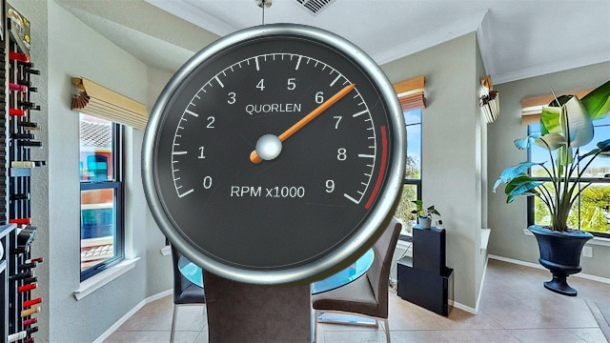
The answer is rpm 6400
